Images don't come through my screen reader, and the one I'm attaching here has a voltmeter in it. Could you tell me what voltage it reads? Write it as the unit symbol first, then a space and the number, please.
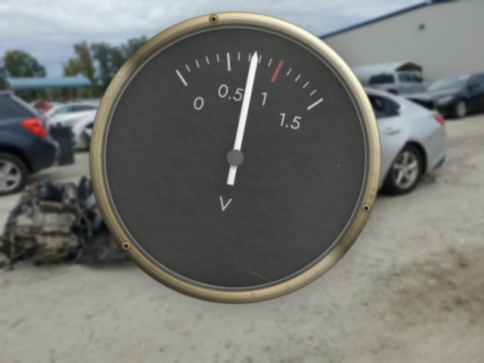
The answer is V 0.75
